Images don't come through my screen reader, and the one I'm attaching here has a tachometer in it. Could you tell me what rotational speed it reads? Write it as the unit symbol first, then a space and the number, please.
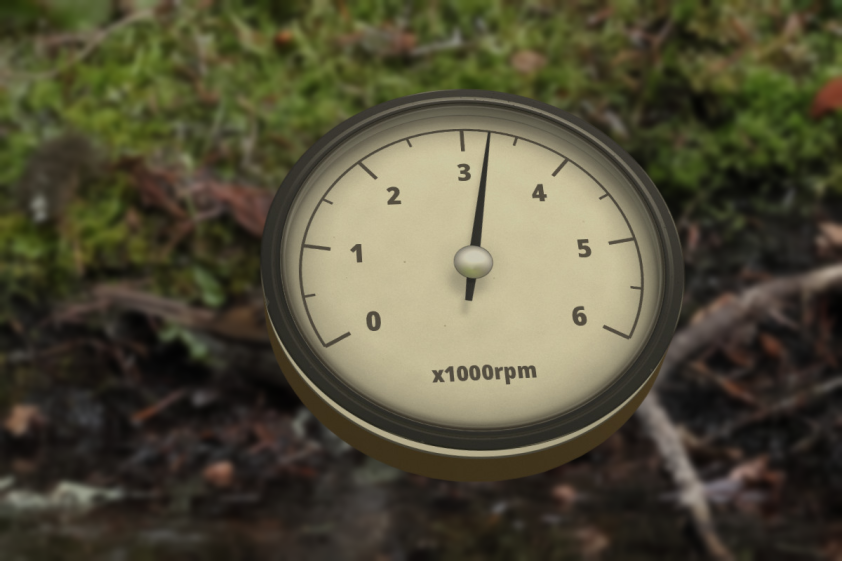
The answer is rpm 3250
